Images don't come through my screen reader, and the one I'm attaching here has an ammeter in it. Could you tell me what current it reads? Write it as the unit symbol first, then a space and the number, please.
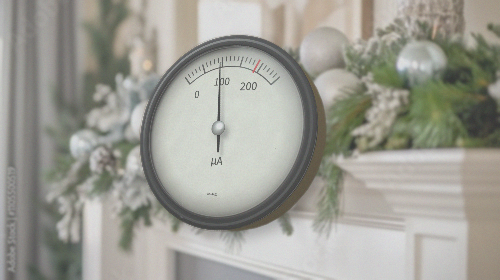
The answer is µA 100
